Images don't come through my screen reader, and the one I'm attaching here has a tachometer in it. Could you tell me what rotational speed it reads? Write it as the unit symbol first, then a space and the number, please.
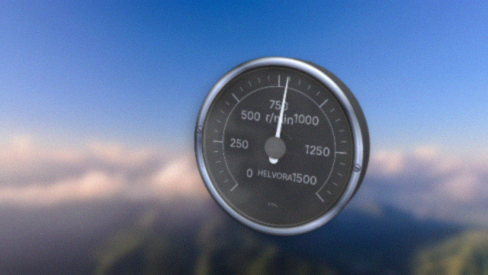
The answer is rpm 800
